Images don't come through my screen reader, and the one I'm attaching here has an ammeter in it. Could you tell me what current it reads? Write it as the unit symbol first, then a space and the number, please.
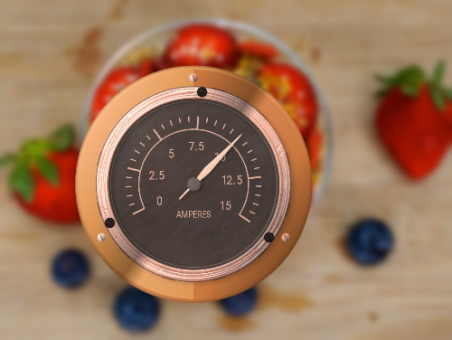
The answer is A 10
